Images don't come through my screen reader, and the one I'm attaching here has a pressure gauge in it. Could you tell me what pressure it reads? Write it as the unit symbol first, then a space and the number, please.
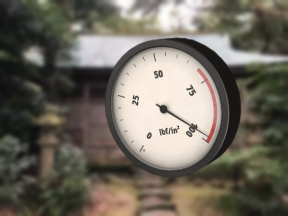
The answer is psi 97.5
